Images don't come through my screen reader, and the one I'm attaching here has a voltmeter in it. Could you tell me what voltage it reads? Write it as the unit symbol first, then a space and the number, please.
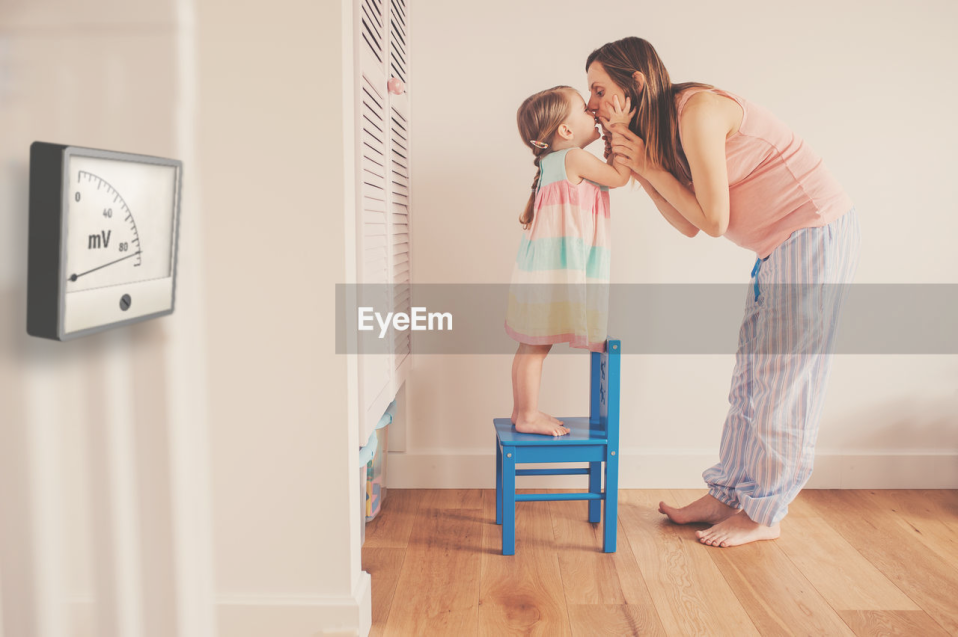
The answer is mV 90
